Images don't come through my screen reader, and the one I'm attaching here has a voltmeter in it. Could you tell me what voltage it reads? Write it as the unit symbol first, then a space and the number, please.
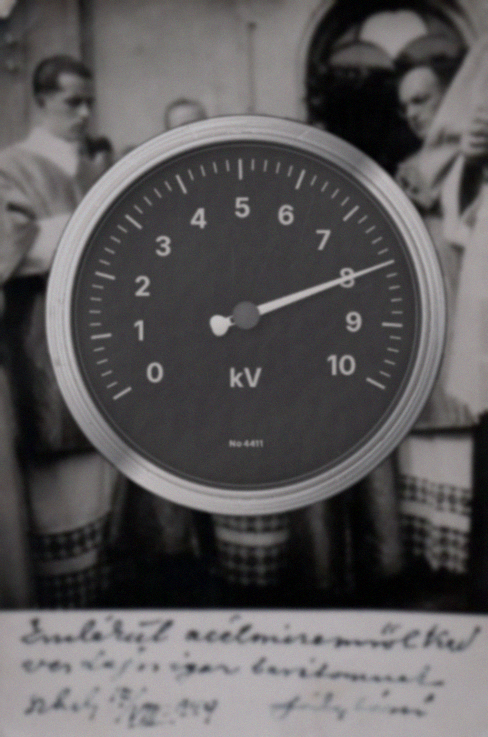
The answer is kV 8
